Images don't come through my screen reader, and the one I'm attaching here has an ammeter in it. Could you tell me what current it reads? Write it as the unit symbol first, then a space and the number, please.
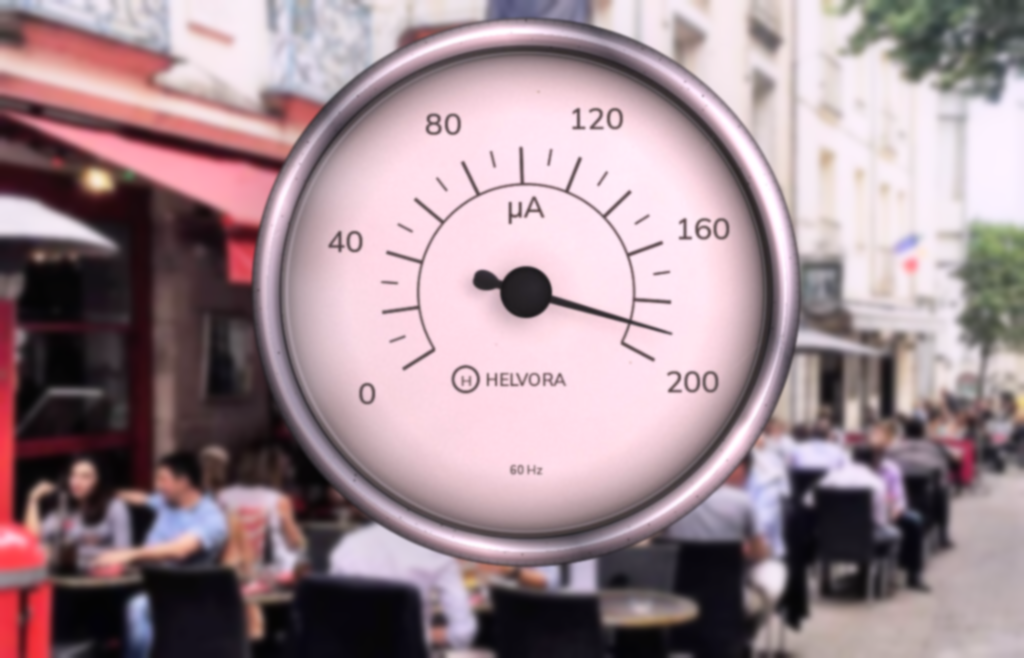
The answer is µA 190
